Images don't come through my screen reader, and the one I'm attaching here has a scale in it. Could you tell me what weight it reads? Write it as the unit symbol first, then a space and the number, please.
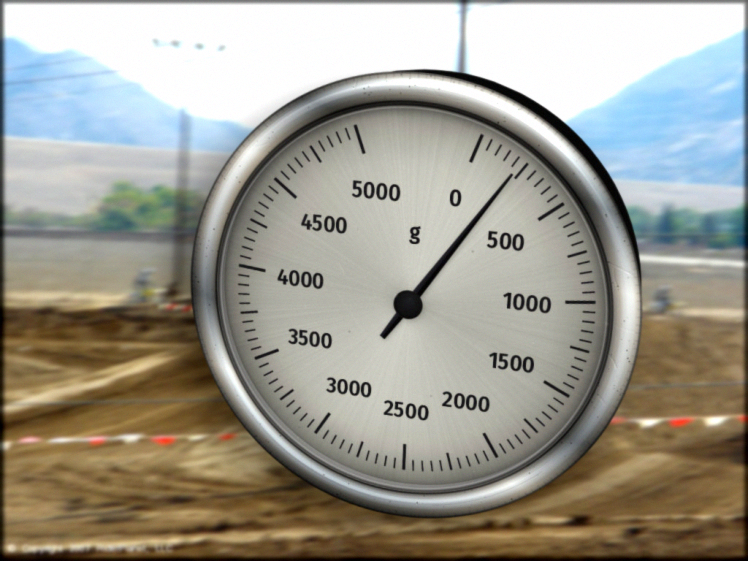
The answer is g 225
